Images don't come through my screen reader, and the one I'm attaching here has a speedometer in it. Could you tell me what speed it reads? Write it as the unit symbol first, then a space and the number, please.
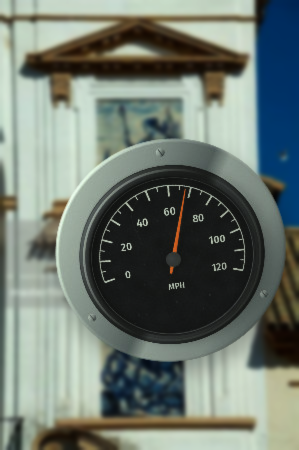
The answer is mph 67.5
